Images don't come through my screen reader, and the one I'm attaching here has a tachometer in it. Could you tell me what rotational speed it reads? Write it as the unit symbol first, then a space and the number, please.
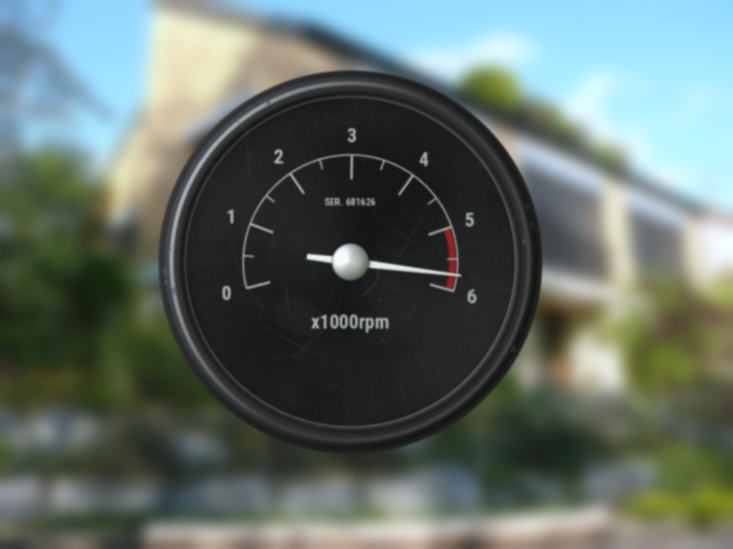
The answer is rpm 5750
